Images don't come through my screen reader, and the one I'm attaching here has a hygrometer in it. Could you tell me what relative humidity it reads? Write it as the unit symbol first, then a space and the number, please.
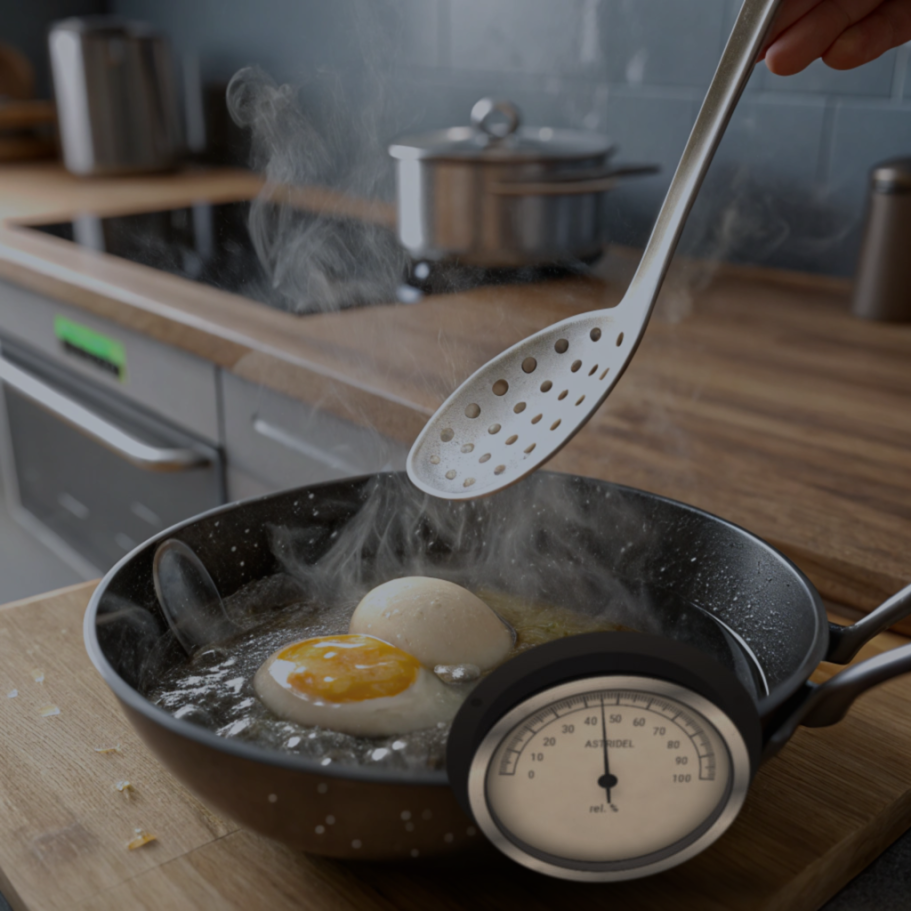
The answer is % 45
